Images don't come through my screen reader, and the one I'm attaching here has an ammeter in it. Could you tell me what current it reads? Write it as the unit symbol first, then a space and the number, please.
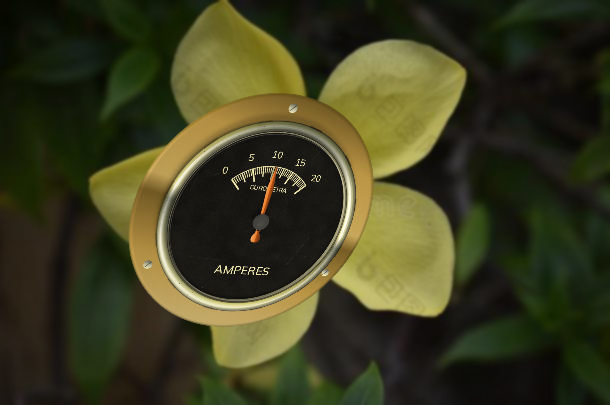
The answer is A 10
